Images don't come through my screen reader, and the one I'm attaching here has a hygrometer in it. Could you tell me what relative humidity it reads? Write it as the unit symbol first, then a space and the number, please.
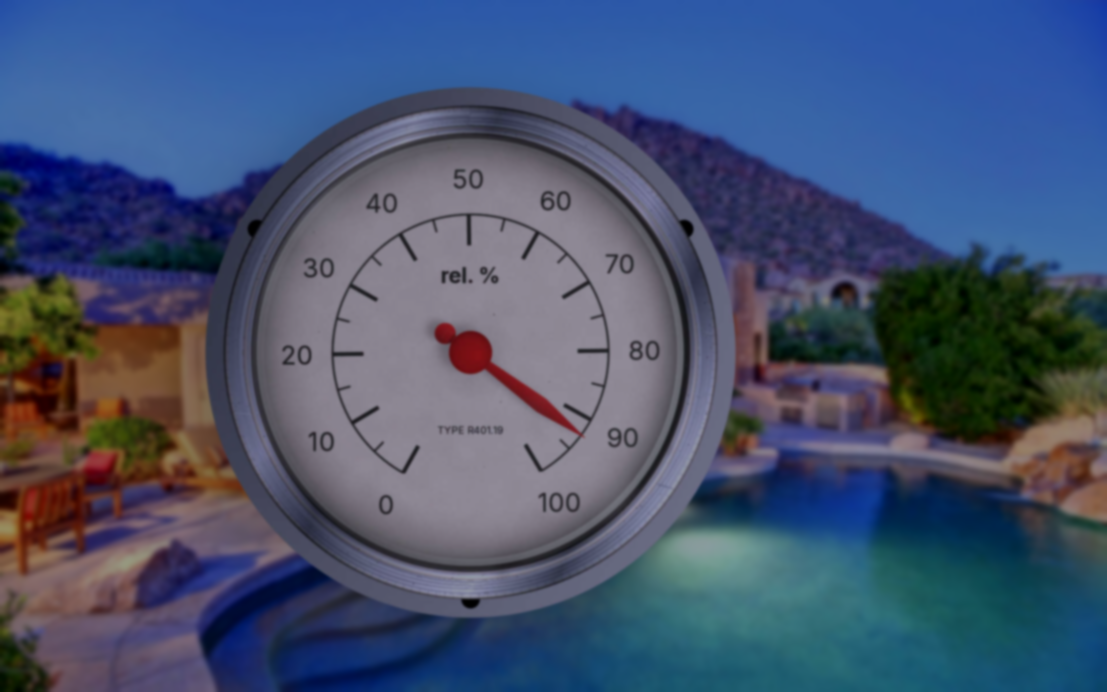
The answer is % 92.5
